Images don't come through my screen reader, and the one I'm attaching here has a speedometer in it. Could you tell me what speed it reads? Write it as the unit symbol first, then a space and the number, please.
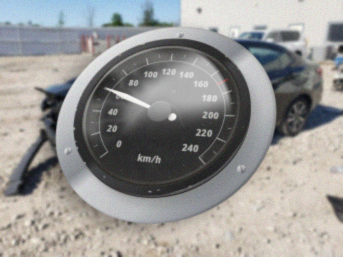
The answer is km/h 60
